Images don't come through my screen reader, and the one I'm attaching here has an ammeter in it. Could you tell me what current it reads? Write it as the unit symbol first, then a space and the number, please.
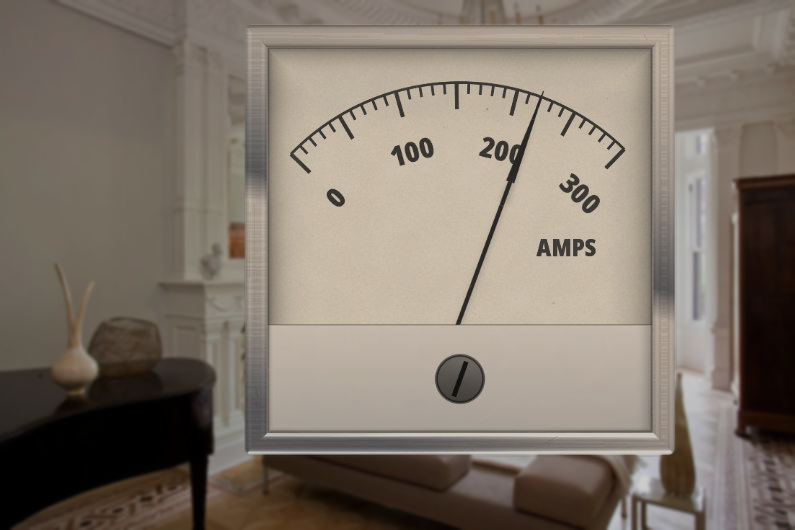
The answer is A 220
